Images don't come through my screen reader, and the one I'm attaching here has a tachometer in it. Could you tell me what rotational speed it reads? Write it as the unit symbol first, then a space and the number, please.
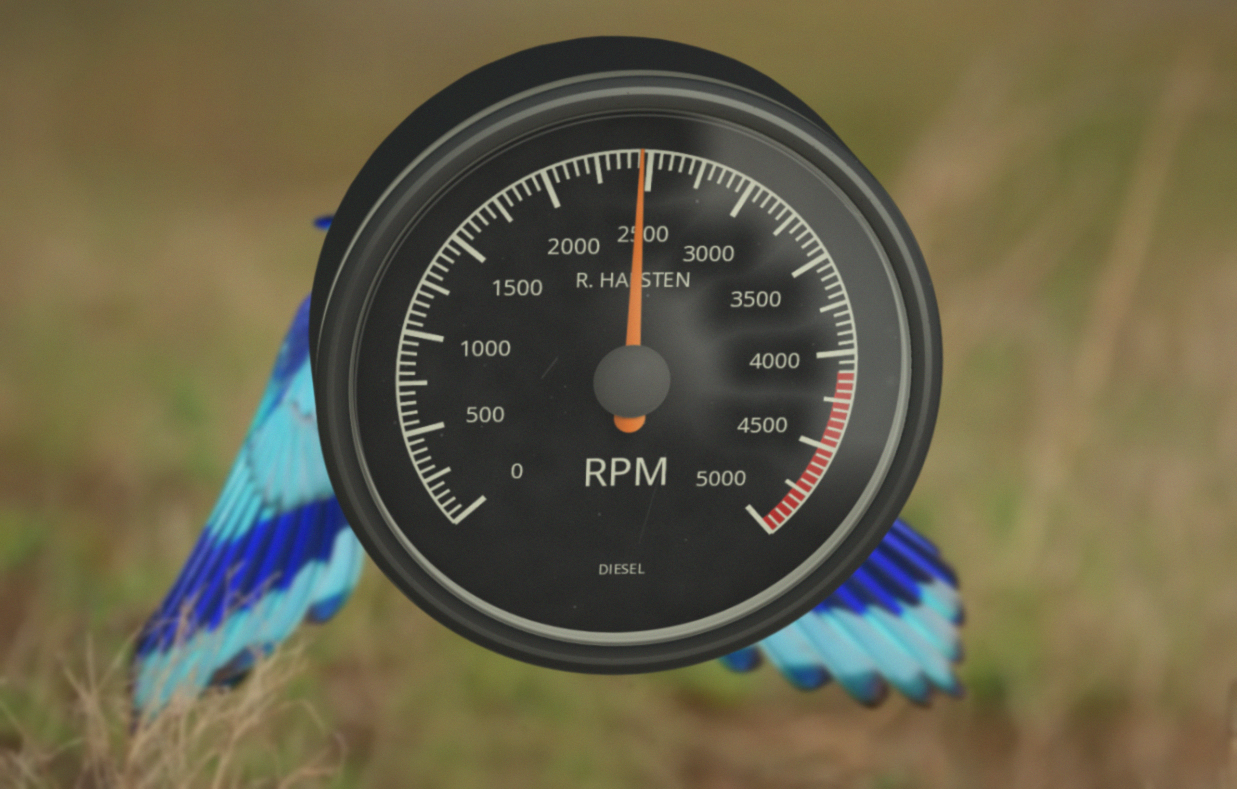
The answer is rpm 2450
